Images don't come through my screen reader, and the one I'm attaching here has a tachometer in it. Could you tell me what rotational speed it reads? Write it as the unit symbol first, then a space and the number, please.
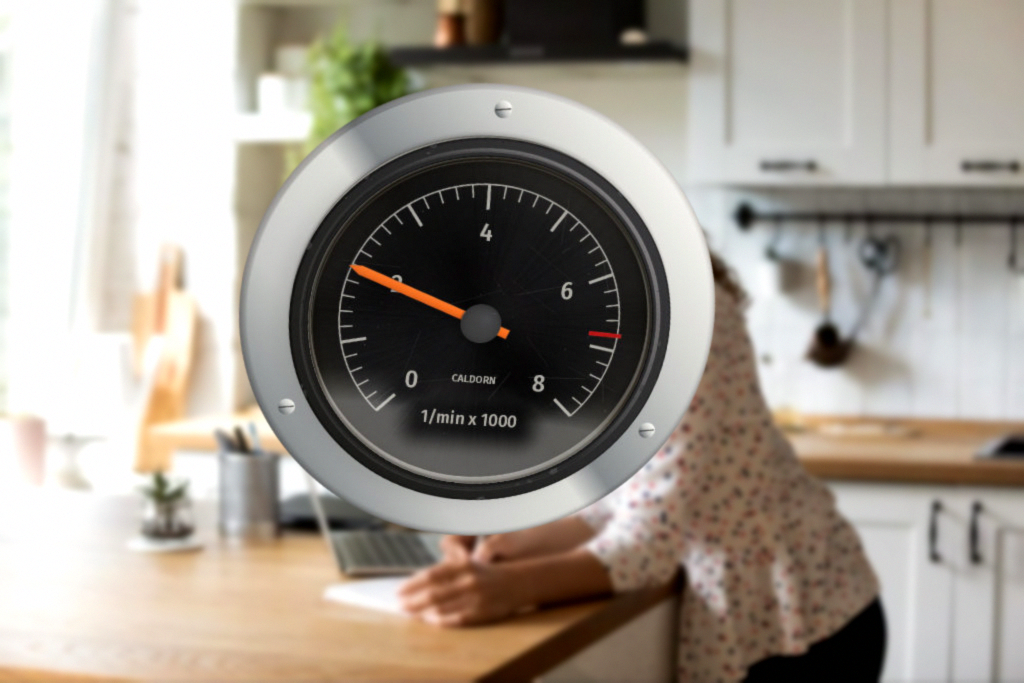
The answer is rpm 2000
